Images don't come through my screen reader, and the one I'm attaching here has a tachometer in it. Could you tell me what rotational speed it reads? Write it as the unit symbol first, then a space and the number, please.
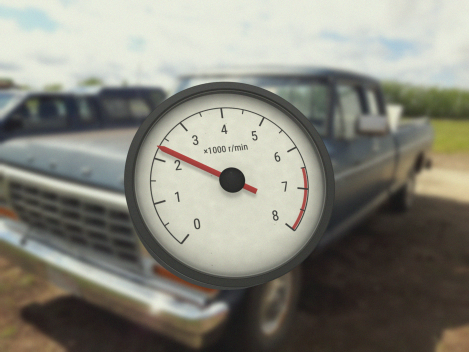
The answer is rpm 2250
